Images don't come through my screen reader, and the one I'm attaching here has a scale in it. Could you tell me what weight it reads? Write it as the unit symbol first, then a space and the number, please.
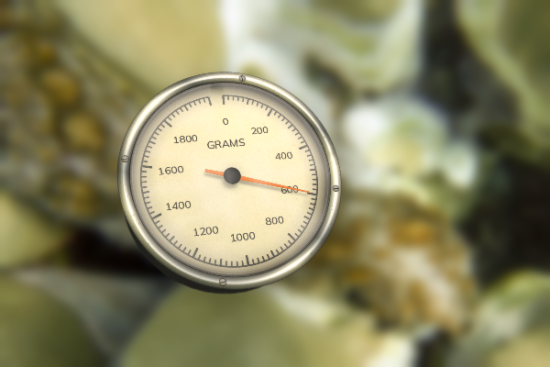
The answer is g 600
